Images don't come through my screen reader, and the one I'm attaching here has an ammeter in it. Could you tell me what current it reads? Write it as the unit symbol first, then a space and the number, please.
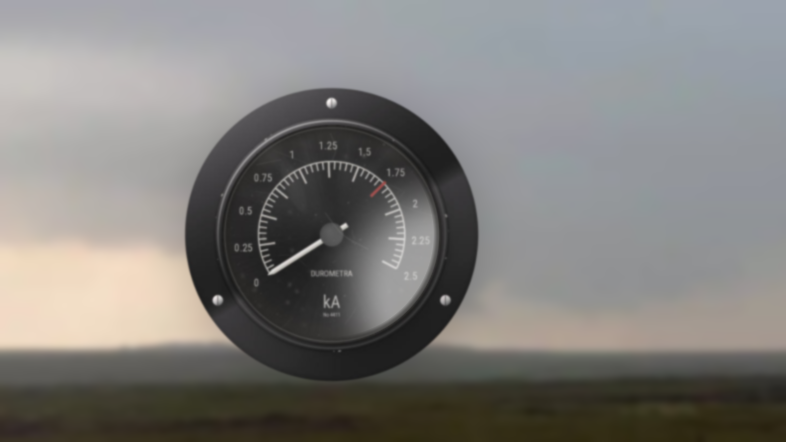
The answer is kA 0
